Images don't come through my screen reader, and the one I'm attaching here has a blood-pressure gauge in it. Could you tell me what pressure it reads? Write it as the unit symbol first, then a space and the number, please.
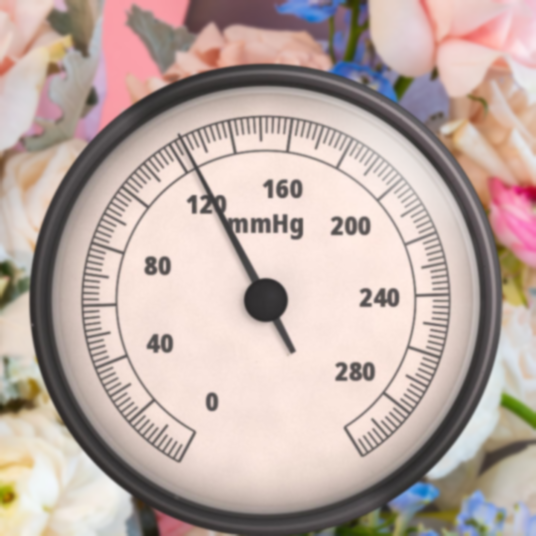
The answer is mmHg 124
